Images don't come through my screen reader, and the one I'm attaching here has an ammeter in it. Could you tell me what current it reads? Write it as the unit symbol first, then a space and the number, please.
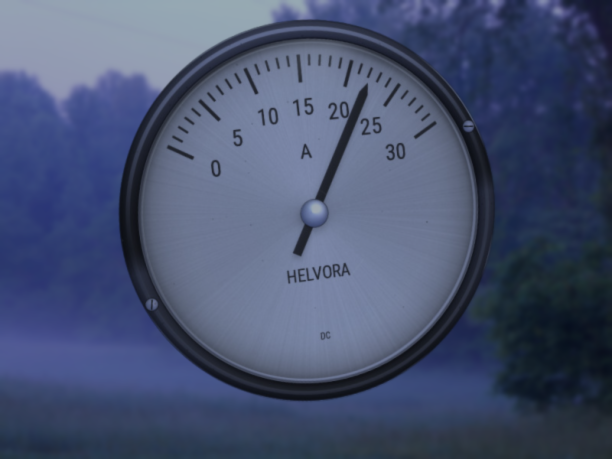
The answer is A 22
